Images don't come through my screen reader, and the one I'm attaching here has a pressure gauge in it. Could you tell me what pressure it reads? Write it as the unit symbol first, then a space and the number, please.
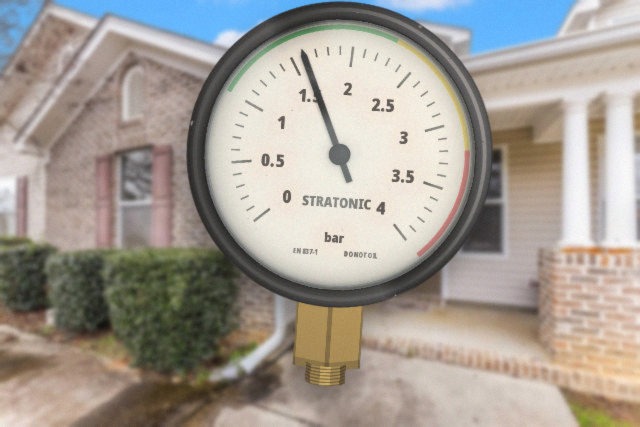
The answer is bar 1.6
